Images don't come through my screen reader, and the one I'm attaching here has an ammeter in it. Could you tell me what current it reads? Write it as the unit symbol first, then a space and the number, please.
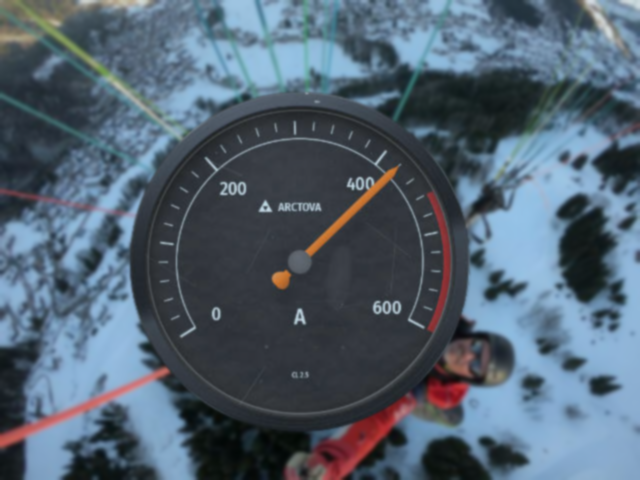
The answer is A 420
